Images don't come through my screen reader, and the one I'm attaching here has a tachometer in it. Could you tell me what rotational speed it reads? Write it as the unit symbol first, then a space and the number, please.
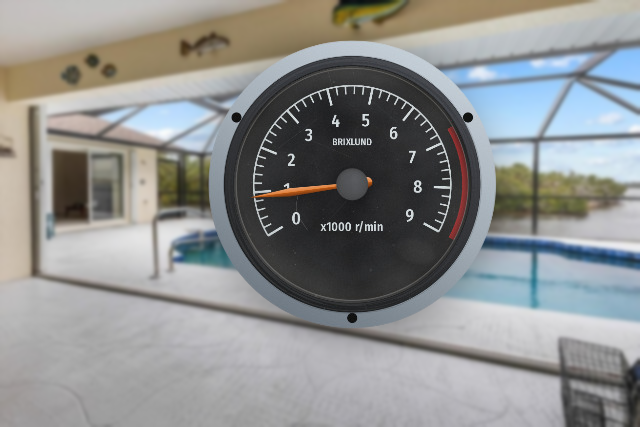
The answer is rpm 900
